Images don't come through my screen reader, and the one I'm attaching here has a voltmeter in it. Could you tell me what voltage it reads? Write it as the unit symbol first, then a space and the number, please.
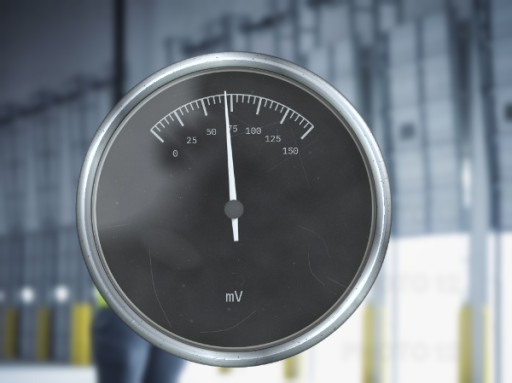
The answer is mV 70
